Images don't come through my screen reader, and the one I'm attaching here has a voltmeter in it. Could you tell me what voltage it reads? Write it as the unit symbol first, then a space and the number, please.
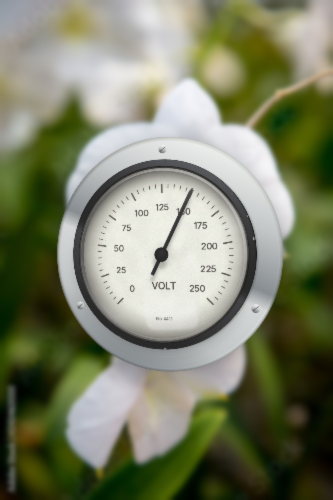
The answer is V 150
